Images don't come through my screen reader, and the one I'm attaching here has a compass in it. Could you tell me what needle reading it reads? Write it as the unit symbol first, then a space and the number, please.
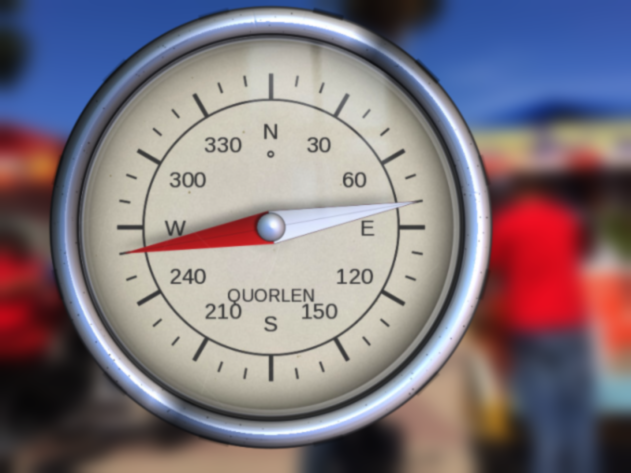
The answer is ° 260
